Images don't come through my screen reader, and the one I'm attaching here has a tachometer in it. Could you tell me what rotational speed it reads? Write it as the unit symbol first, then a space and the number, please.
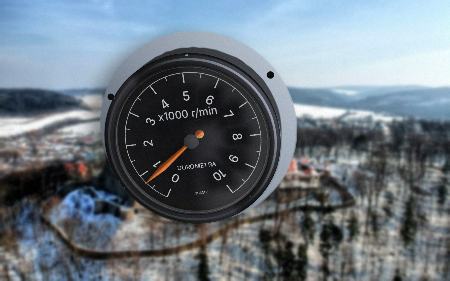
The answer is rpm 750
